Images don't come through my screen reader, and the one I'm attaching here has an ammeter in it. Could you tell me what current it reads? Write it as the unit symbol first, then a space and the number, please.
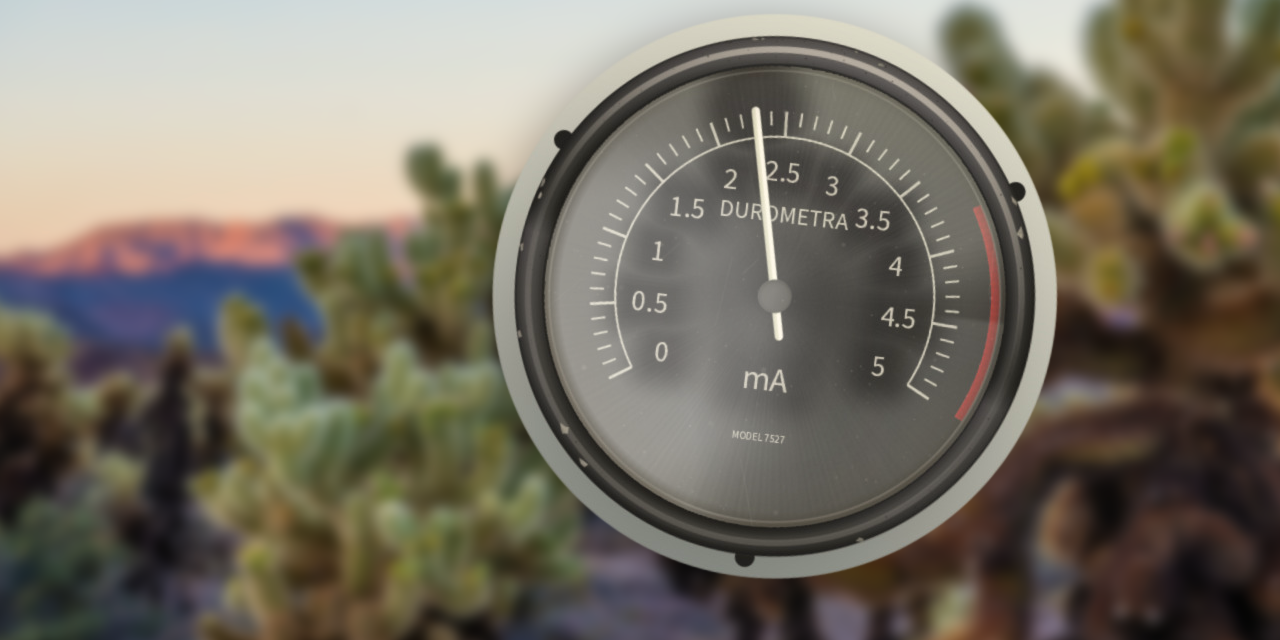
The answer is mA 2.3
